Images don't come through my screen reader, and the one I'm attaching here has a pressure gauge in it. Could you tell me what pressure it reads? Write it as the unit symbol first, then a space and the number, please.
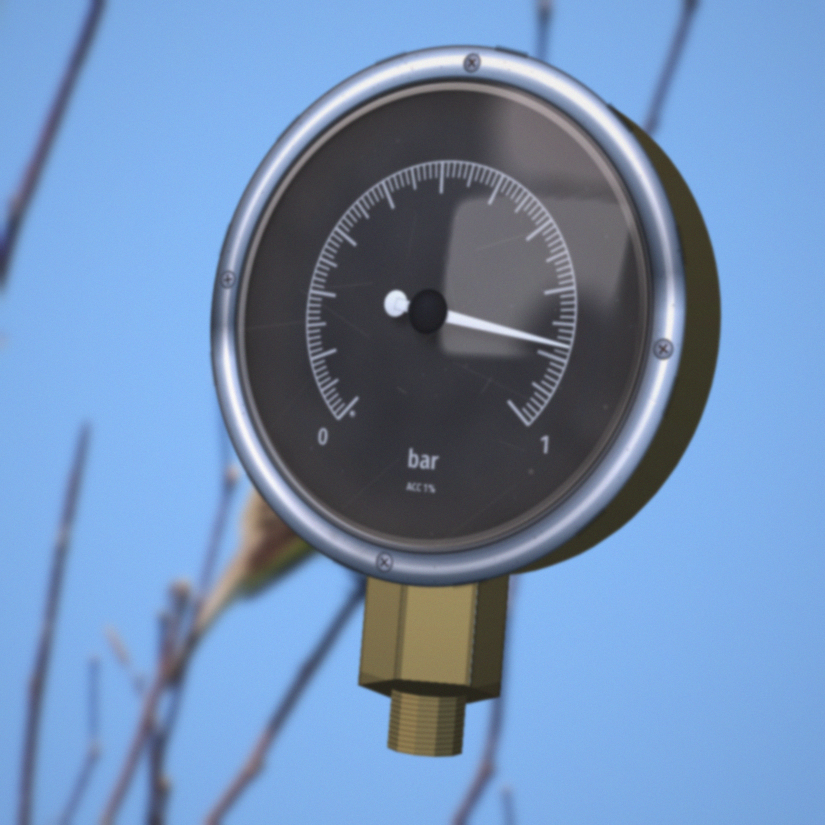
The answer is bar 0.88
